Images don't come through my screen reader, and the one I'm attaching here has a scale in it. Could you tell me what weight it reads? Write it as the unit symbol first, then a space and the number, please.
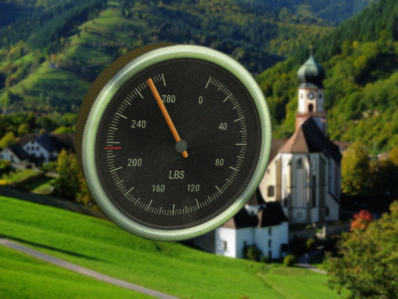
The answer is lb 270
